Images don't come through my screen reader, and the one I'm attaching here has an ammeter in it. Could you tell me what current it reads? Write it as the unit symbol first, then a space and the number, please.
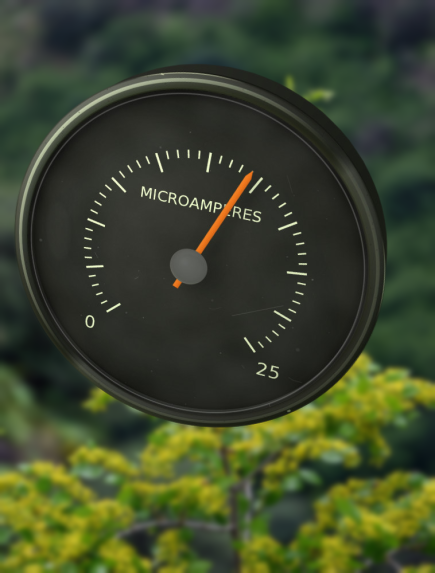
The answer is µA 14.5
